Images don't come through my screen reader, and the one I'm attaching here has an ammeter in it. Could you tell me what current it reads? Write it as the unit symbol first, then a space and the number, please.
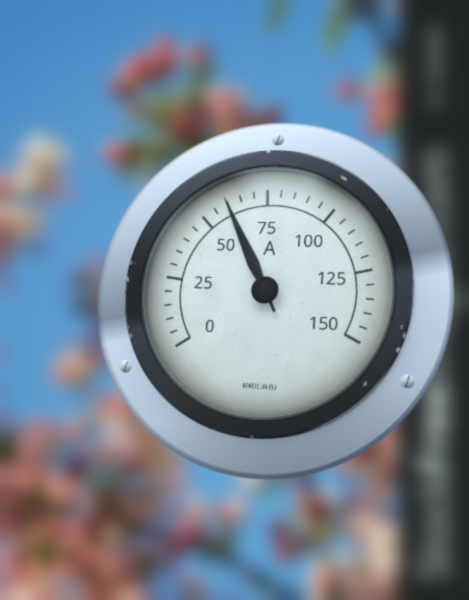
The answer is A 60
